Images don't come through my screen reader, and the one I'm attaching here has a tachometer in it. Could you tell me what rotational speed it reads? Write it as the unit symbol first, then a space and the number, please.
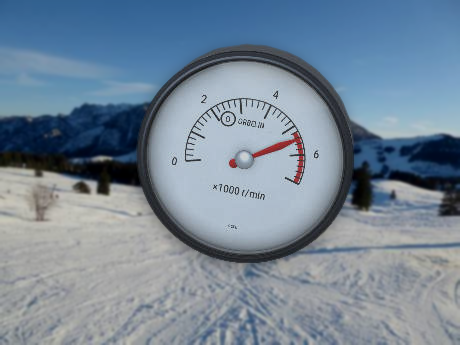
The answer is rpm 5400
